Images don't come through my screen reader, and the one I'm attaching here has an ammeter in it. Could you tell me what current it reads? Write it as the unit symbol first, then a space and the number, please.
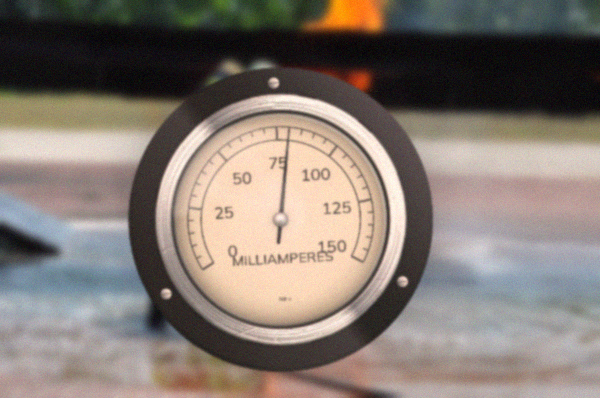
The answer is mA 80
